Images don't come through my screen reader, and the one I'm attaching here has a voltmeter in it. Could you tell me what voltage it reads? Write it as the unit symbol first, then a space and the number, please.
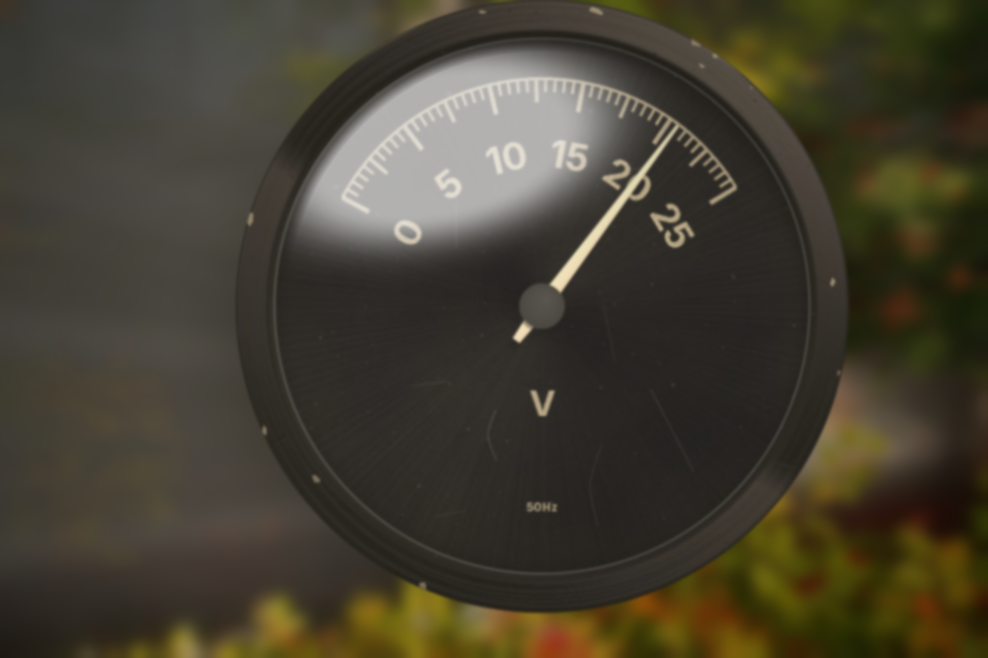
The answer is V 20.5
